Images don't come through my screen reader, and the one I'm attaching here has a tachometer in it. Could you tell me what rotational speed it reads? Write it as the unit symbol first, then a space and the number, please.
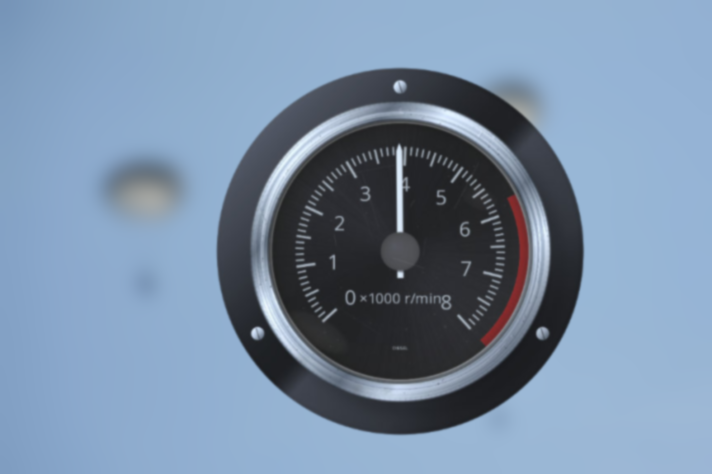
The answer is rpm 3900
